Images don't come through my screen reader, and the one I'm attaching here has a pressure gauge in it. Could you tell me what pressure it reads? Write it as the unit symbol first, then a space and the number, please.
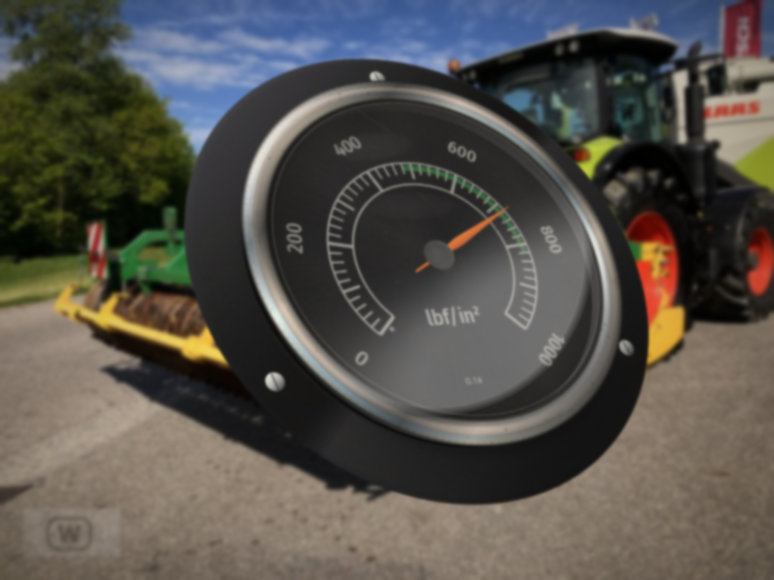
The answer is psi 720
